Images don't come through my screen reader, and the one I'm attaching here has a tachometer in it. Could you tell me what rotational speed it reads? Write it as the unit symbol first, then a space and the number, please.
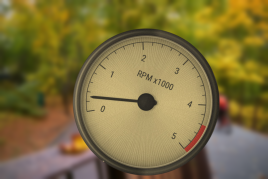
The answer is rpm 300
